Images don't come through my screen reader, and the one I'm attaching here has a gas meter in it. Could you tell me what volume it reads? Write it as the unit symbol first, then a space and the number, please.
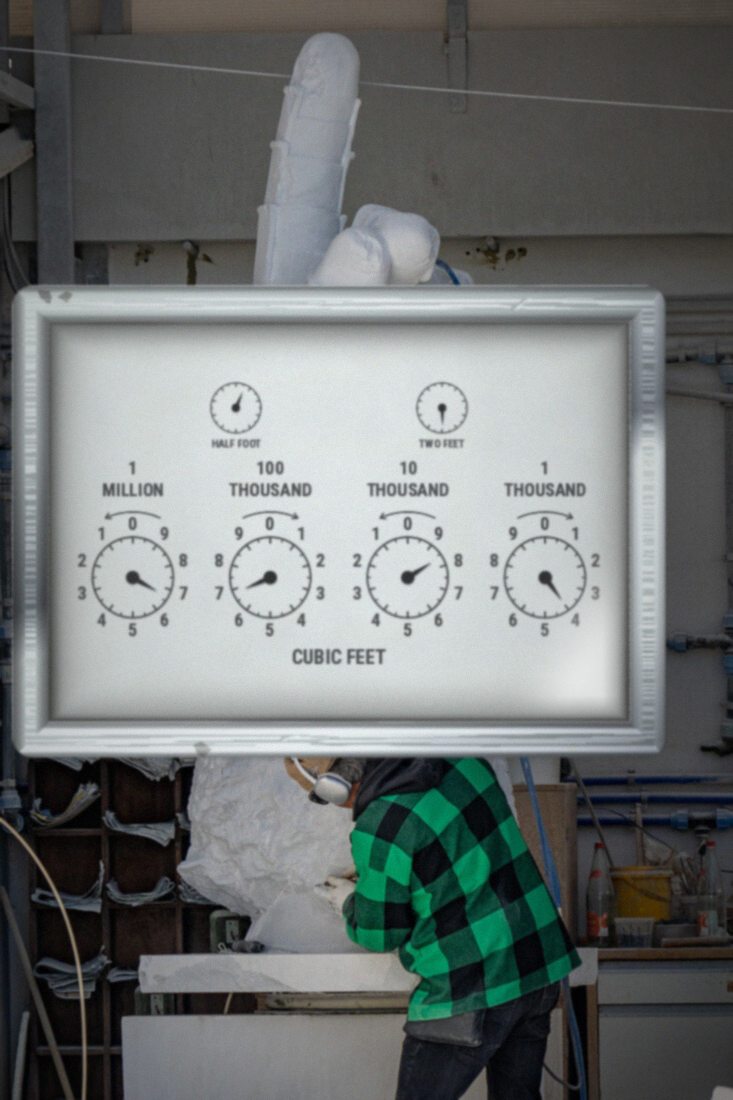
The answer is ft³ 668400
